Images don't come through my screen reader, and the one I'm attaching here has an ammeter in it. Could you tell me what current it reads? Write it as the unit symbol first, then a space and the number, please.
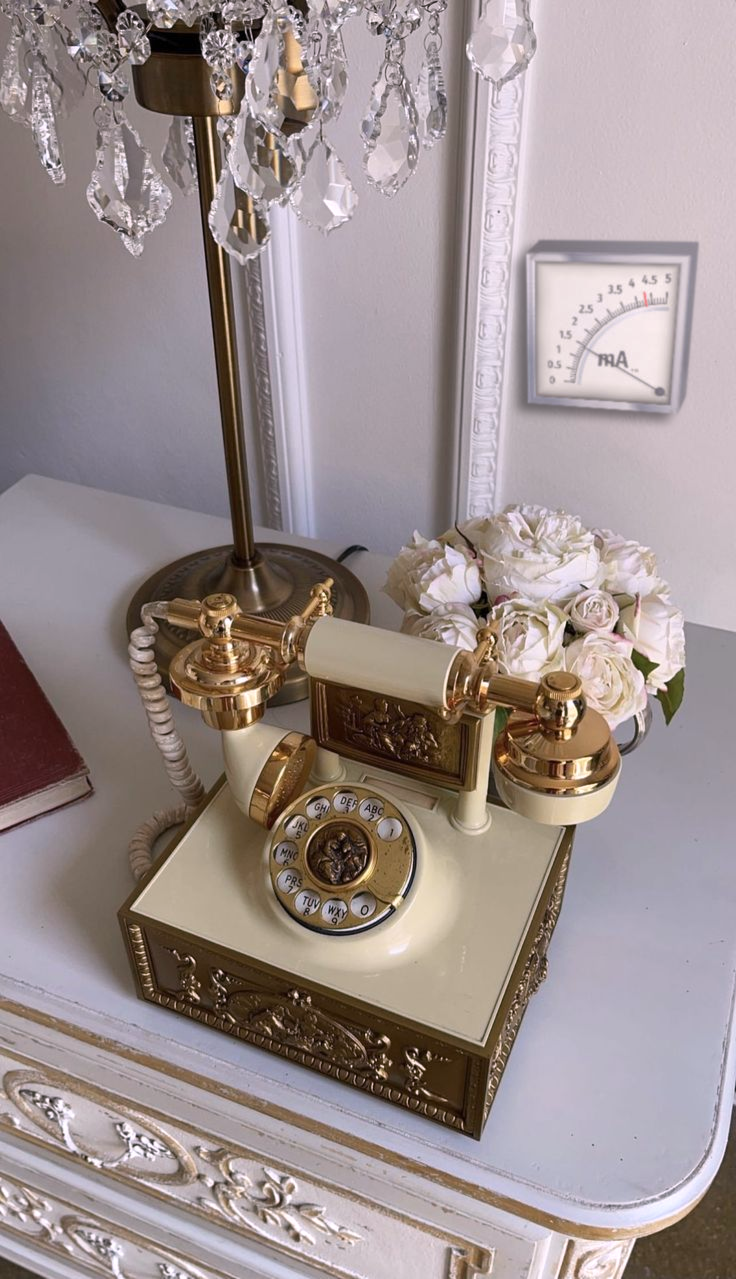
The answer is mA 1.5
